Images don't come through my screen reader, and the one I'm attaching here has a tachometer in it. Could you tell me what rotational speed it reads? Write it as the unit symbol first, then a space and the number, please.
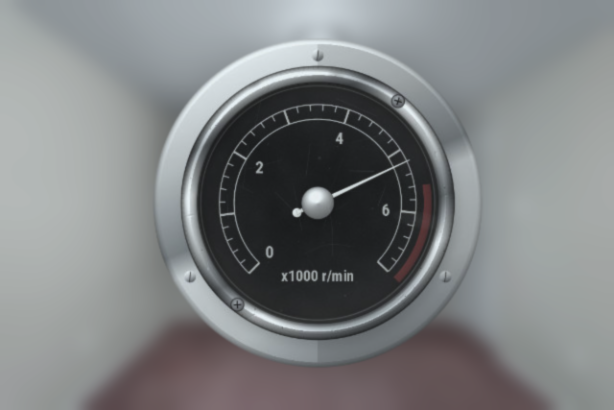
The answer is rpm 5200
